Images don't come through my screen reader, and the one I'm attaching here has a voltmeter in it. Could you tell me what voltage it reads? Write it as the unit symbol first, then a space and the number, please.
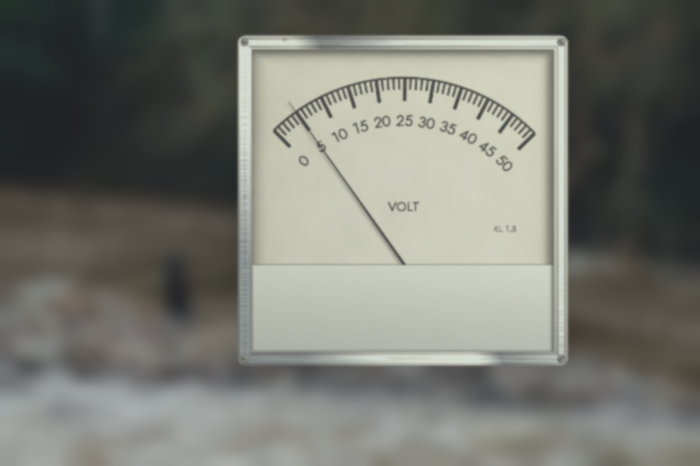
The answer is V 5
